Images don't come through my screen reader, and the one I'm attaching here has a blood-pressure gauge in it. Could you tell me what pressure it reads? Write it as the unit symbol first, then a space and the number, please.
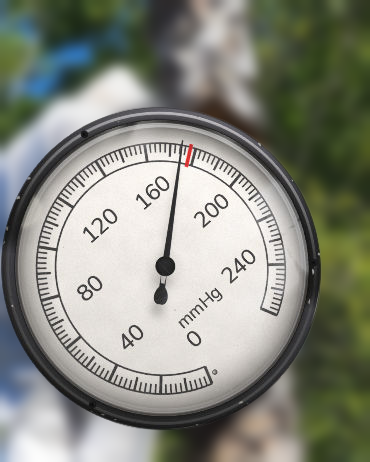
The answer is mmHg 174
